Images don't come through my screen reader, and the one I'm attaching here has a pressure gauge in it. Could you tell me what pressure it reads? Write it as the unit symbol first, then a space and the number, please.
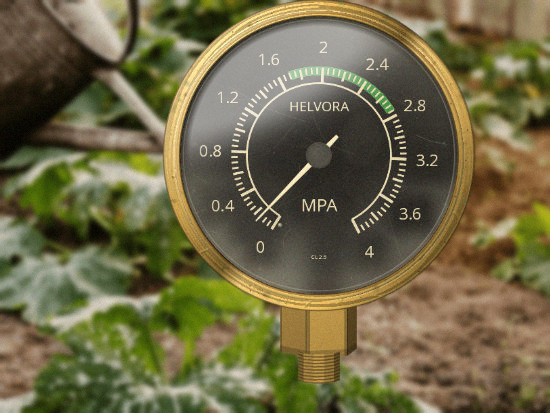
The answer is MPa 0.15
